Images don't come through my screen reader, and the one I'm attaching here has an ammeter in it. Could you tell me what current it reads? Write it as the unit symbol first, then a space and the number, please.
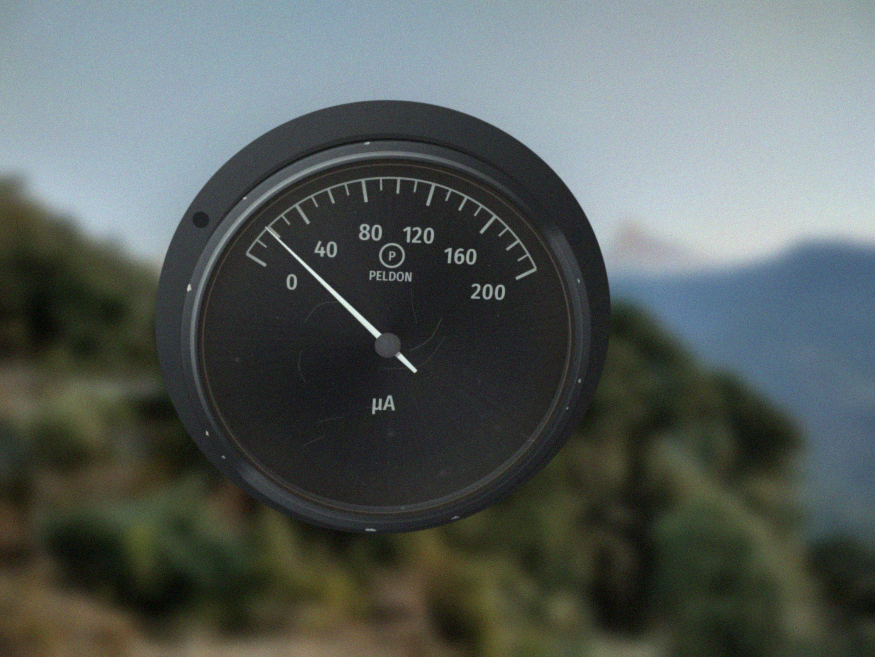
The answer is µA 20
